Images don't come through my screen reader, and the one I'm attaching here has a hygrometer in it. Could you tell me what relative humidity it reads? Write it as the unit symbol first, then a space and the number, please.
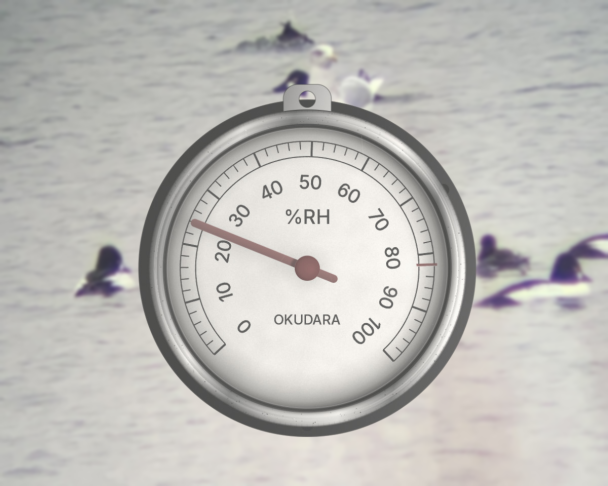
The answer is % 24
